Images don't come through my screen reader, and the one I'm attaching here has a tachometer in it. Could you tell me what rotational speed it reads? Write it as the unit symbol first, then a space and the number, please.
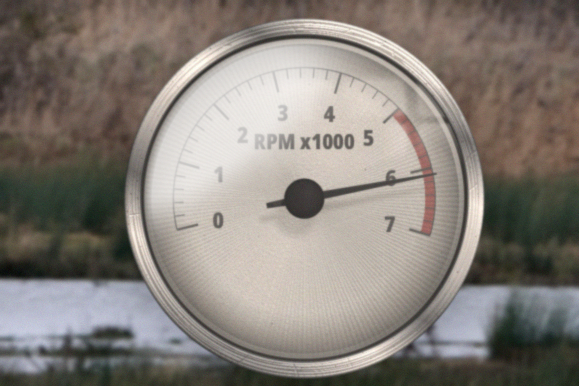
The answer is rpm 6100
